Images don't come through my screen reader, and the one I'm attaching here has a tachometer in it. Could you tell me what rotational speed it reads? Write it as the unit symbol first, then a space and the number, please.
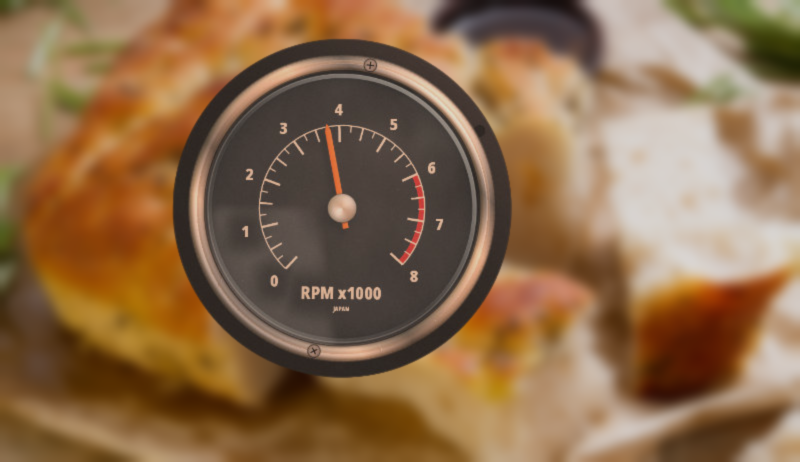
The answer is rpm 3750
